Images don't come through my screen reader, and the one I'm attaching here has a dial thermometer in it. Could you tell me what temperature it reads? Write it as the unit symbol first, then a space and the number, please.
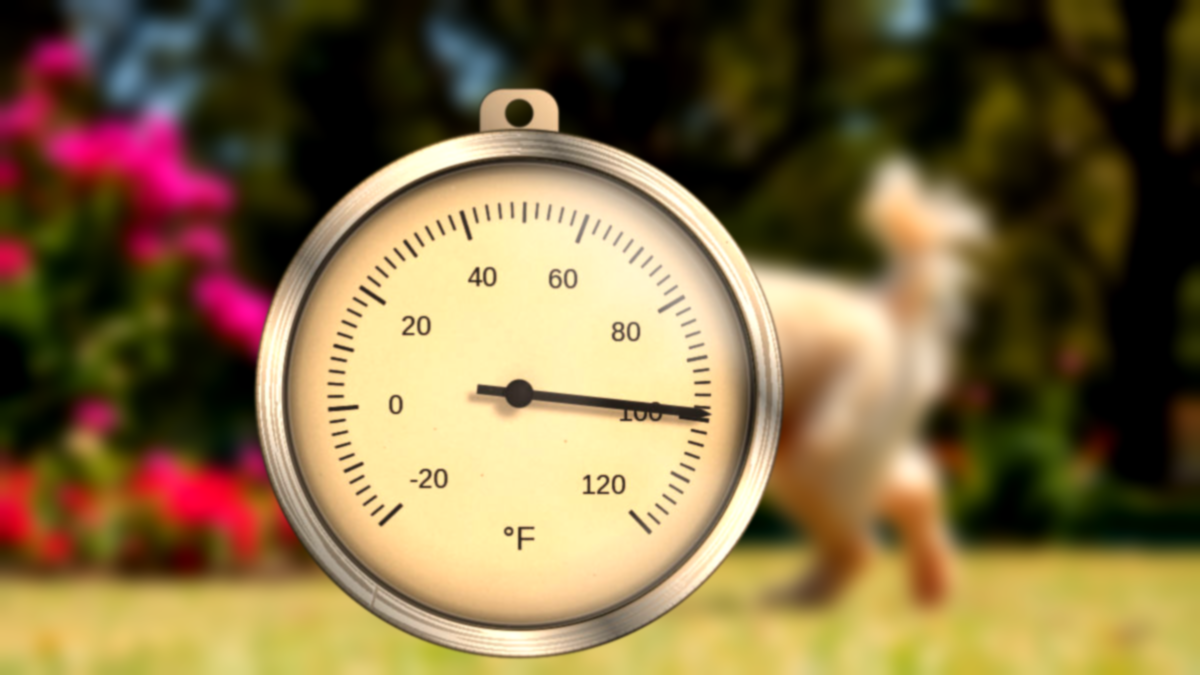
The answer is °F 99
